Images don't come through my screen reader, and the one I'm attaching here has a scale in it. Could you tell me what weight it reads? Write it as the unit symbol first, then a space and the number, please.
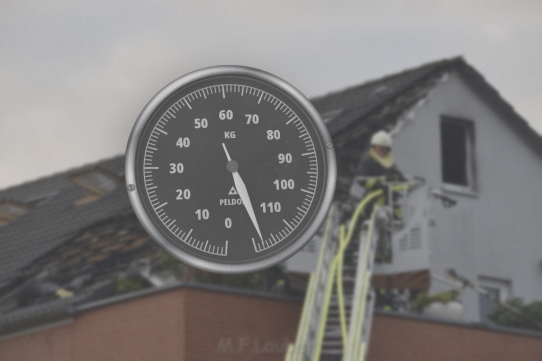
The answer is kg 118
